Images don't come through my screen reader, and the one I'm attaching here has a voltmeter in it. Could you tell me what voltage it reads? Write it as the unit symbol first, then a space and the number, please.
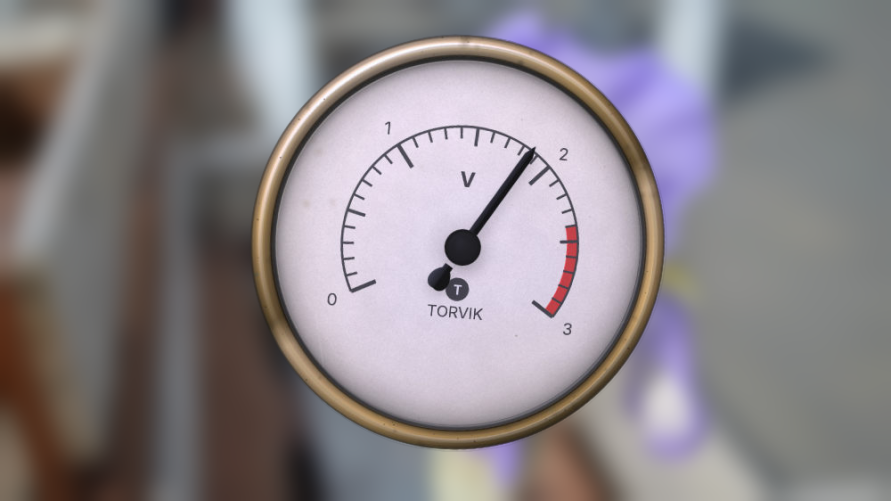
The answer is V 1.85
